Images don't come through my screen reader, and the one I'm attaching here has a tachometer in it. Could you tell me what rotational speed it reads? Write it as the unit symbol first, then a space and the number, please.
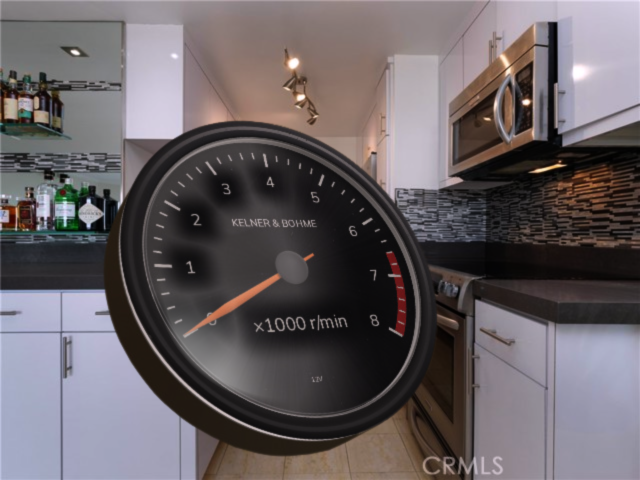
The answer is rpm 0
